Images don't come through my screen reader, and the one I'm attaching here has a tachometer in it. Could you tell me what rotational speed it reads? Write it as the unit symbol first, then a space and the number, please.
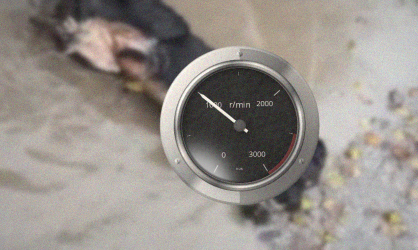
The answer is rpm 1000
